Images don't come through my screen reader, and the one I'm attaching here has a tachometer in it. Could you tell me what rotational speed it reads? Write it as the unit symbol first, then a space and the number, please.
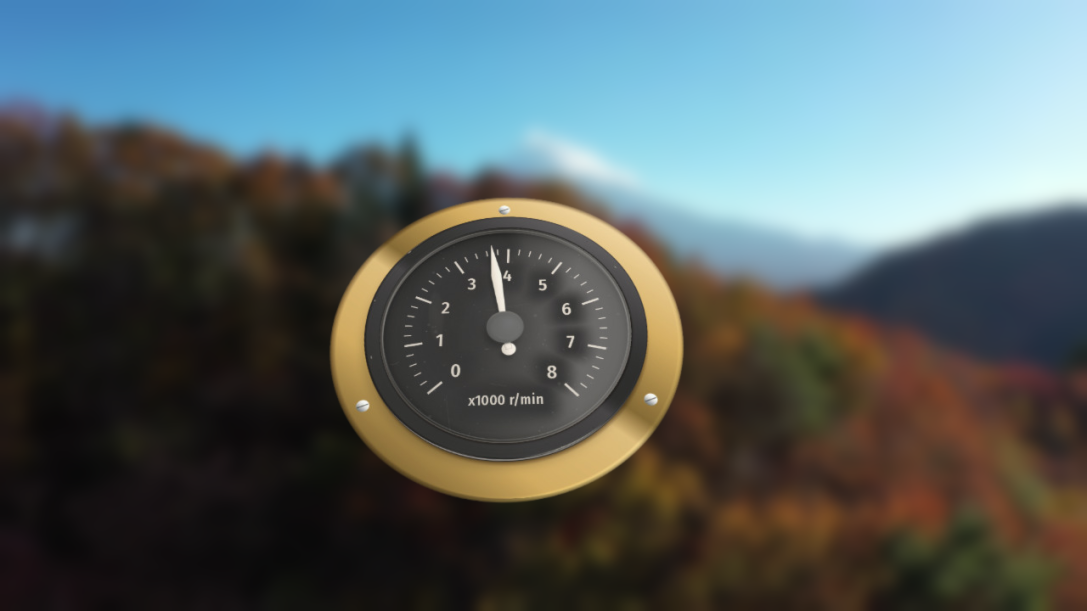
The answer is rpm 3700
